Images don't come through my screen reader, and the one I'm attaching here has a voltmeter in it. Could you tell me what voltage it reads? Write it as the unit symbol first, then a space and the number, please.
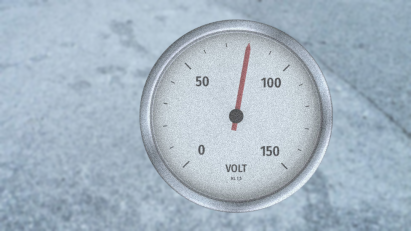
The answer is V 80
